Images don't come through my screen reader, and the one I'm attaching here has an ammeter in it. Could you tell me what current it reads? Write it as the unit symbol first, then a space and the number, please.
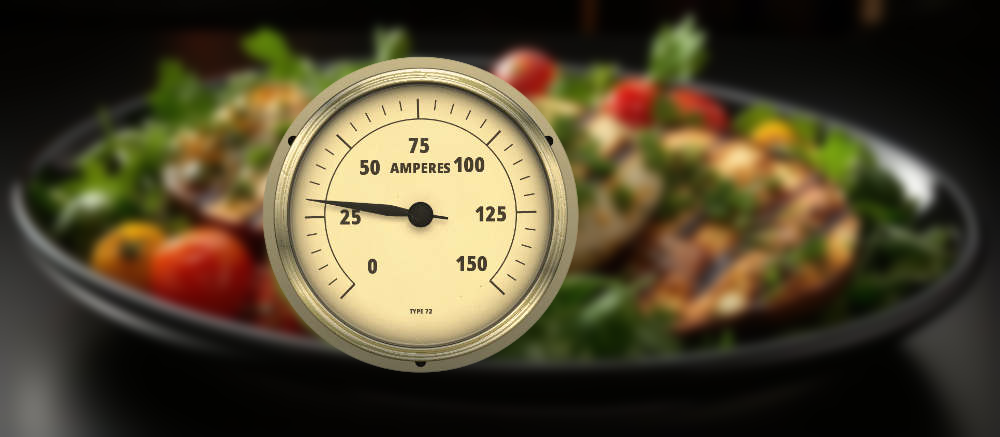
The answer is A 30
